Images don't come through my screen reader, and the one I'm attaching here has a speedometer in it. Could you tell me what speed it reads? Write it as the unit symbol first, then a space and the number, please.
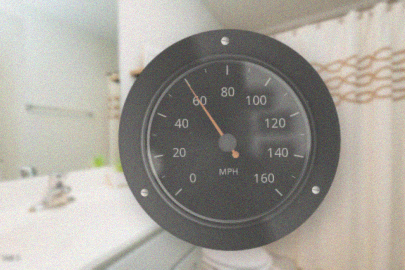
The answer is mph 60
